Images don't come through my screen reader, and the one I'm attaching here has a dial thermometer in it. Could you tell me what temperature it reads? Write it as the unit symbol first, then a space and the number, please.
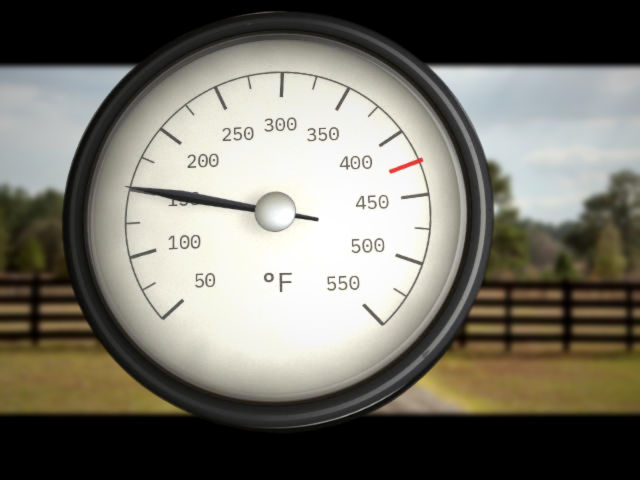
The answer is °F 150
